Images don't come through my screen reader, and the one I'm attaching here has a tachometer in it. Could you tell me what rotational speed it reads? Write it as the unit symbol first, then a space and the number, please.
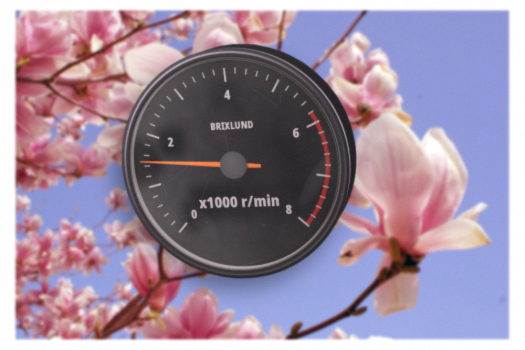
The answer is rpm 1500
